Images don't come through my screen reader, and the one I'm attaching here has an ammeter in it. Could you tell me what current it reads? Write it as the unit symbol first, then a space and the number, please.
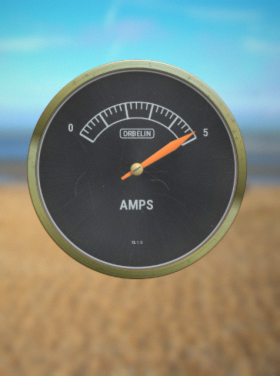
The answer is A 4.8
